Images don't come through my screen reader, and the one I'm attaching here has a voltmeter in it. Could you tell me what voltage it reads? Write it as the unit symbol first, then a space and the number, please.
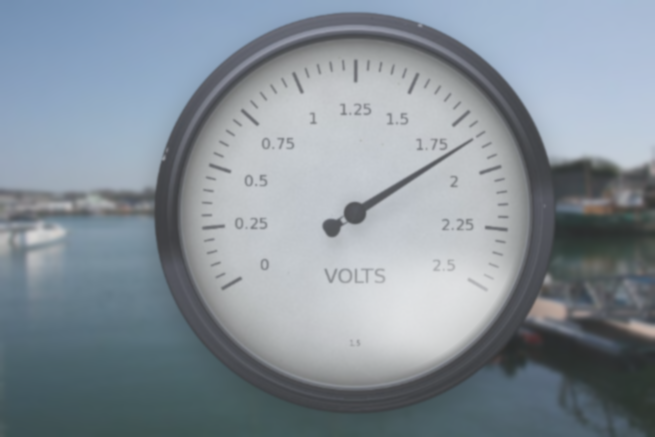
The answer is V 1.85
